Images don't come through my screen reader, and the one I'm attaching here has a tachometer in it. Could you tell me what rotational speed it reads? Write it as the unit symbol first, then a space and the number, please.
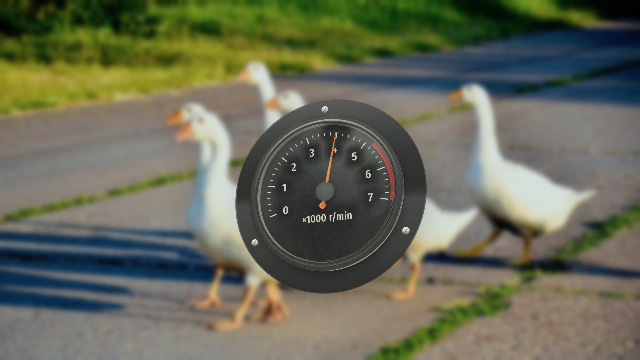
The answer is rpm 4000
